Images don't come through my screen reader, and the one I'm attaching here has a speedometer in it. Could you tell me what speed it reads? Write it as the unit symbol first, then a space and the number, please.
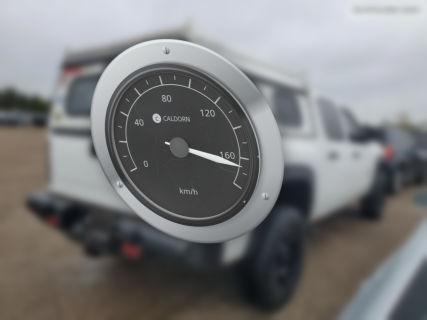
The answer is km/h 165
